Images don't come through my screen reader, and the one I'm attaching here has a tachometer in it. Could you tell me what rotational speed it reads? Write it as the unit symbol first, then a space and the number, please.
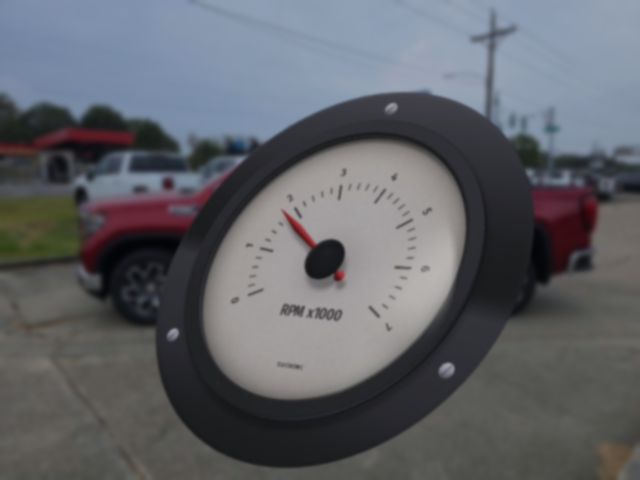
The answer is rpm 1800
